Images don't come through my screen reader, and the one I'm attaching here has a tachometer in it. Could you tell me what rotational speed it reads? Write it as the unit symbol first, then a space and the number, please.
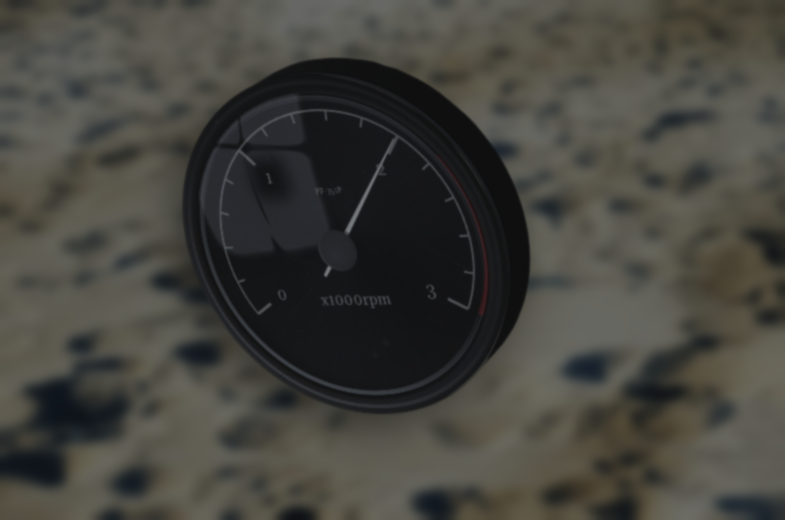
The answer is rpm 2000
